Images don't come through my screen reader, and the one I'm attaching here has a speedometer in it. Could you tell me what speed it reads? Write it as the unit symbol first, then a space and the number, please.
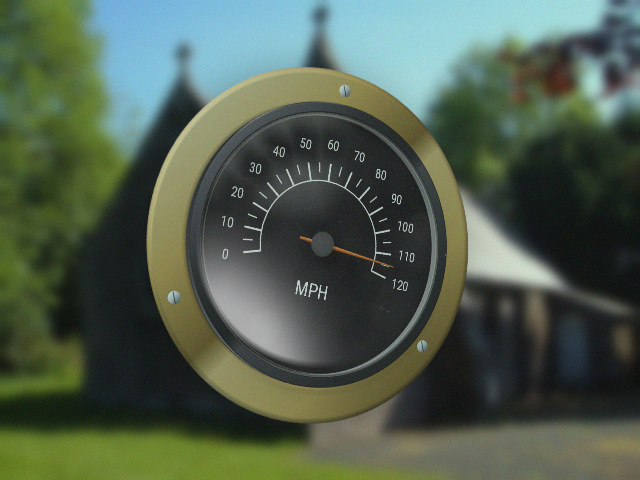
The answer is mph 115
